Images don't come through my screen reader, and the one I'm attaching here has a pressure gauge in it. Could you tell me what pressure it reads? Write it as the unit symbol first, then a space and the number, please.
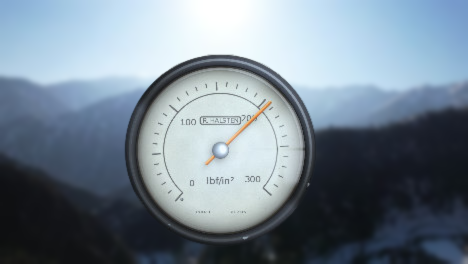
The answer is psi 205
